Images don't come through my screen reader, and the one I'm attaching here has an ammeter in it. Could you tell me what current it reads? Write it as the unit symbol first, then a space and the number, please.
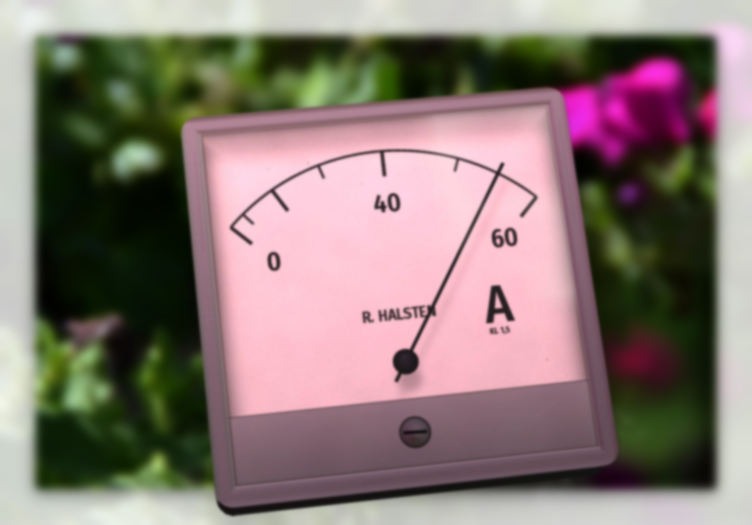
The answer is A 55
